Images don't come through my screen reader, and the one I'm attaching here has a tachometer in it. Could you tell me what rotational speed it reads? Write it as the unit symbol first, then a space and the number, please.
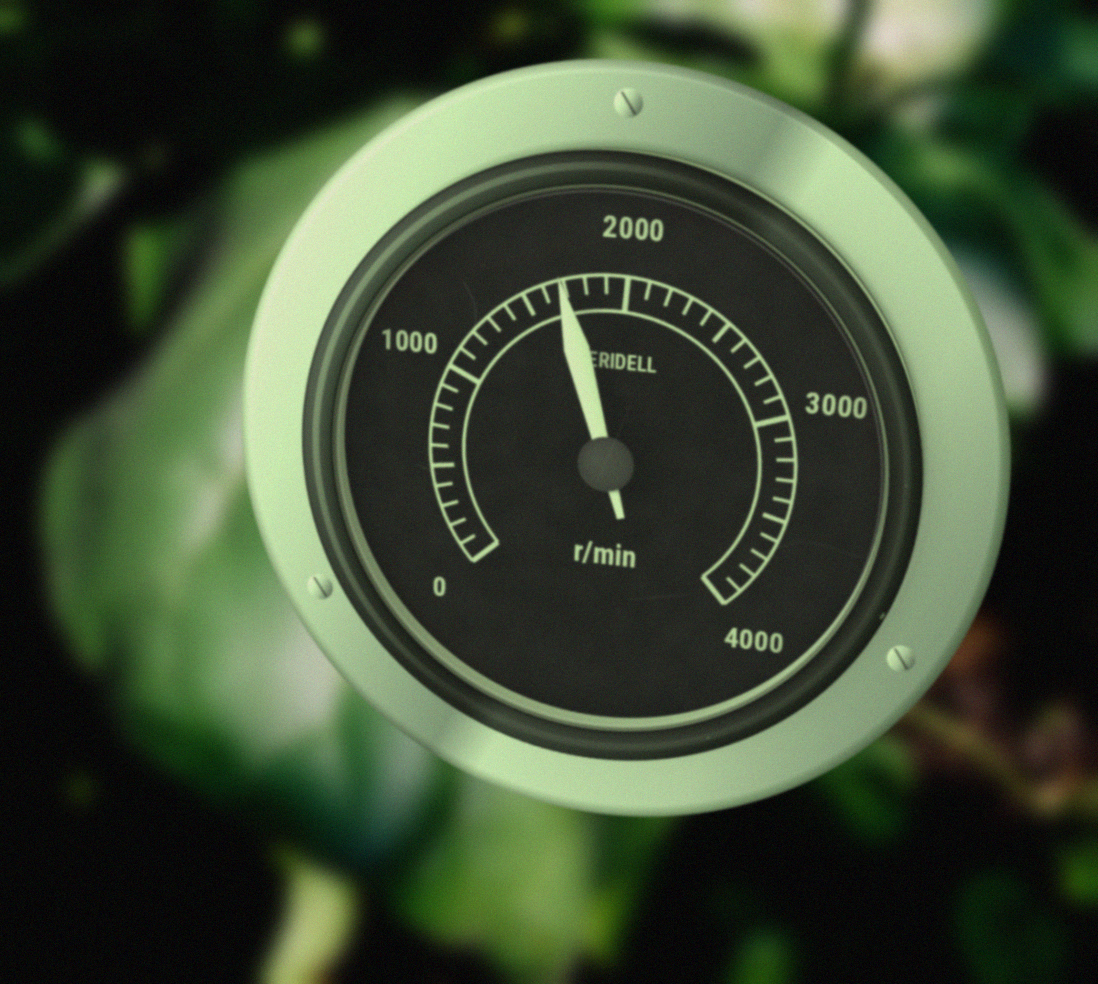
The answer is rpm 1700
